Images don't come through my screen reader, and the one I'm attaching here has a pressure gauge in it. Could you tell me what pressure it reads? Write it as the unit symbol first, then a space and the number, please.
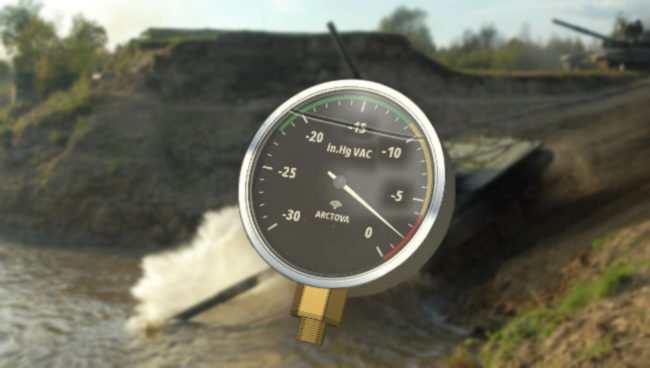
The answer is inHg -2
